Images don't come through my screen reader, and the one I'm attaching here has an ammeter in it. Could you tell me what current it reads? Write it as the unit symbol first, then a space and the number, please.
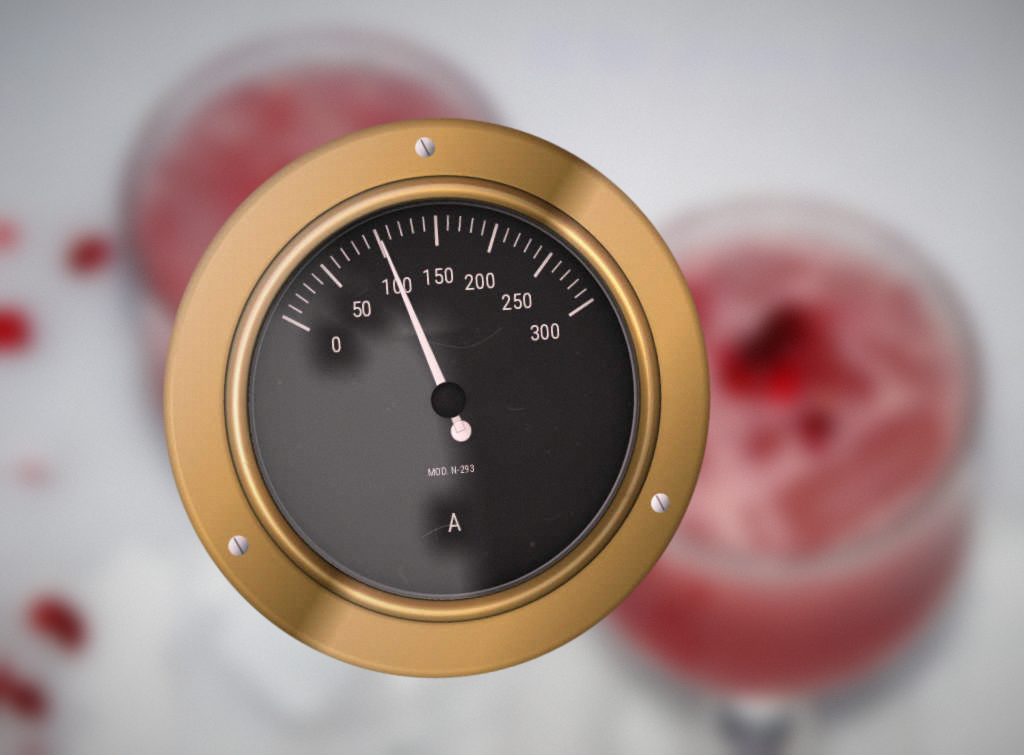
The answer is A 100
